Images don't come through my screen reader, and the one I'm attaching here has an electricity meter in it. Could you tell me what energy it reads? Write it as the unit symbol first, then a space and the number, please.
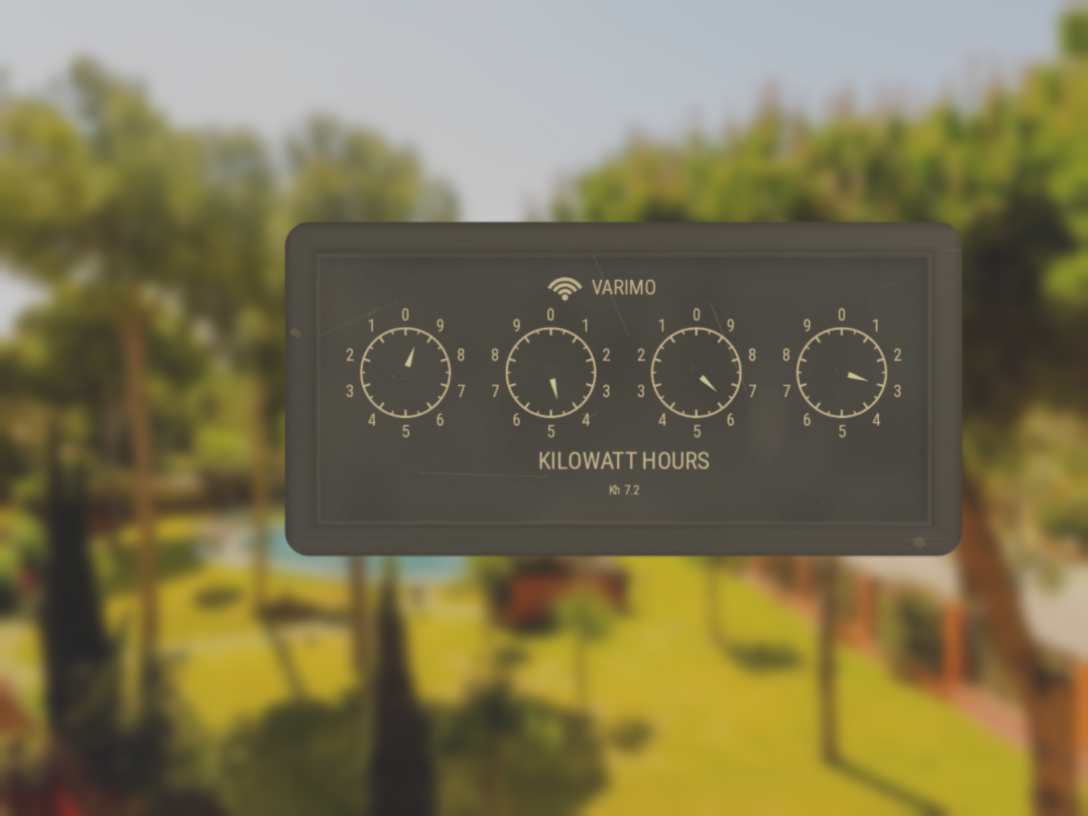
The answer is kWh 9463
